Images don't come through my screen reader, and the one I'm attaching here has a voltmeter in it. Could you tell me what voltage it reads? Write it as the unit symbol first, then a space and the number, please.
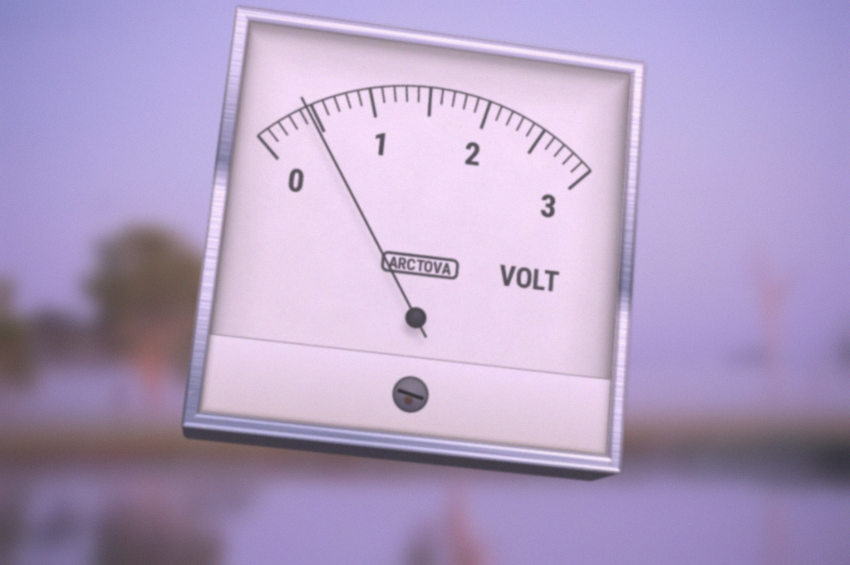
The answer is V 0.45
